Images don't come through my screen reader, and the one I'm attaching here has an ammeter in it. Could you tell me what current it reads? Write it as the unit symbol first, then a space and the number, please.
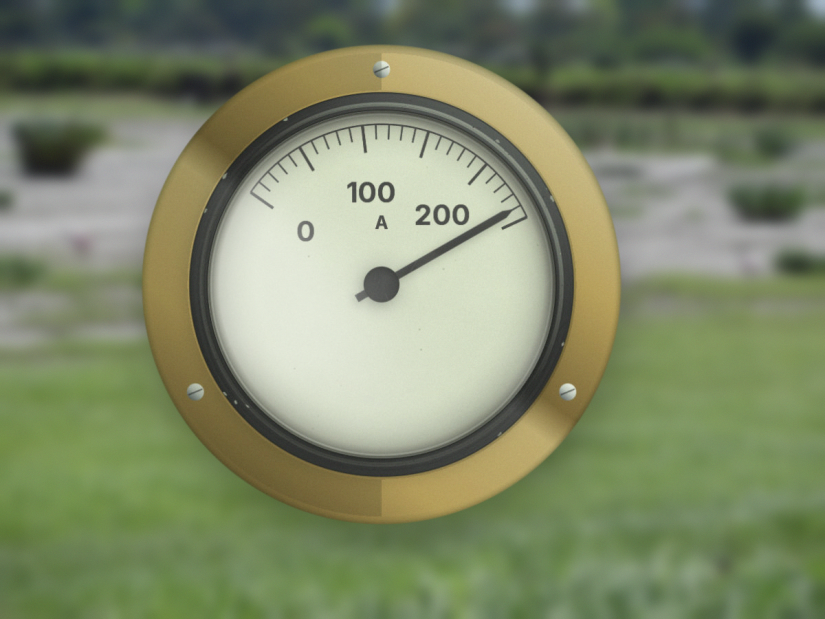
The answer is A 240
